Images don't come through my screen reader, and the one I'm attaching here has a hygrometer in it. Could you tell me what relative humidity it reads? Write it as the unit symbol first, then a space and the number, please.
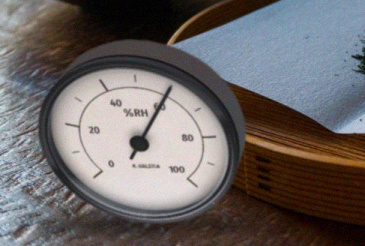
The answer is % 60
